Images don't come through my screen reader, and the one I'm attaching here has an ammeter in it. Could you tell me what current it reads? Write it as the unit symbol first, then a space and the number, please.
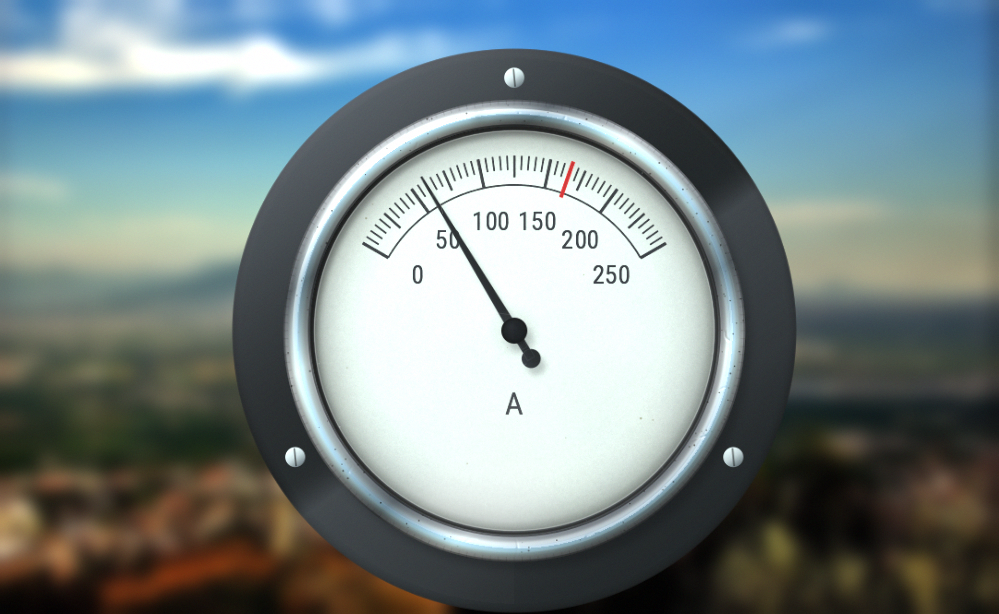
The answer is A 60
